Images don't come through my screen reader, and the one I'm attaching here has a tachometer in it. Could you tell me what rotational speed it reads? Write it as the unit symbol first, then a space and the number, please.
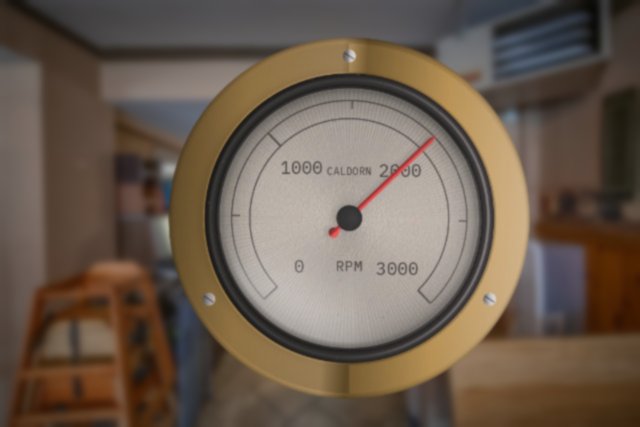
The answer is rpm 2000
